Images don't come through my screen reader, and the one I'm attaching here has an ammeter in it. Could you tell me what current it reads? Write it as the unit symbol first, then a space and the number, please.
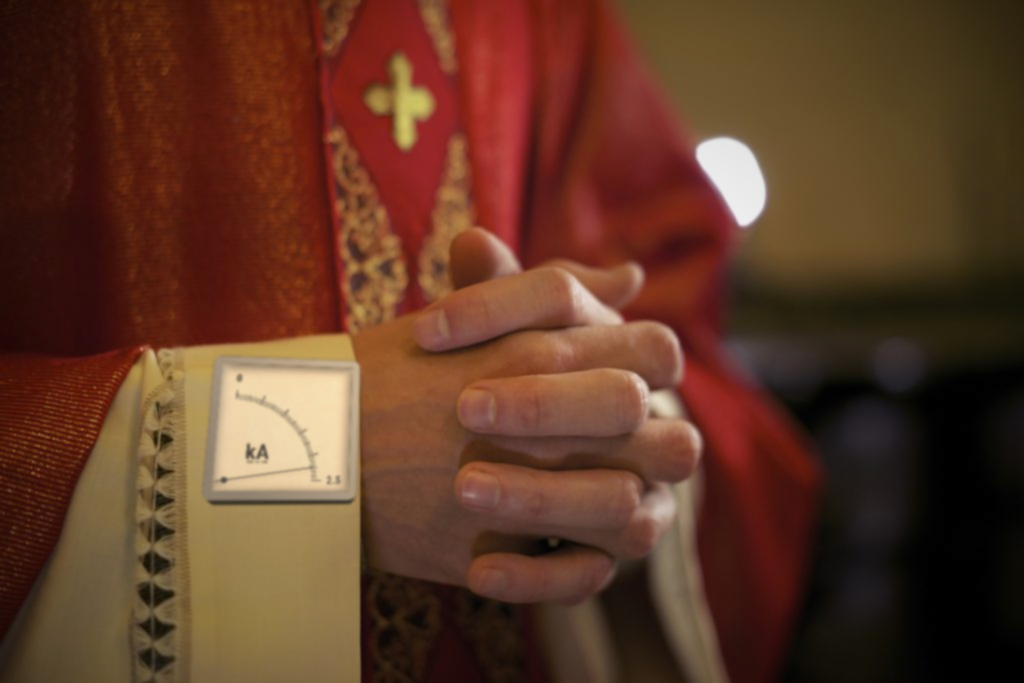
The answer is kA 2.25
